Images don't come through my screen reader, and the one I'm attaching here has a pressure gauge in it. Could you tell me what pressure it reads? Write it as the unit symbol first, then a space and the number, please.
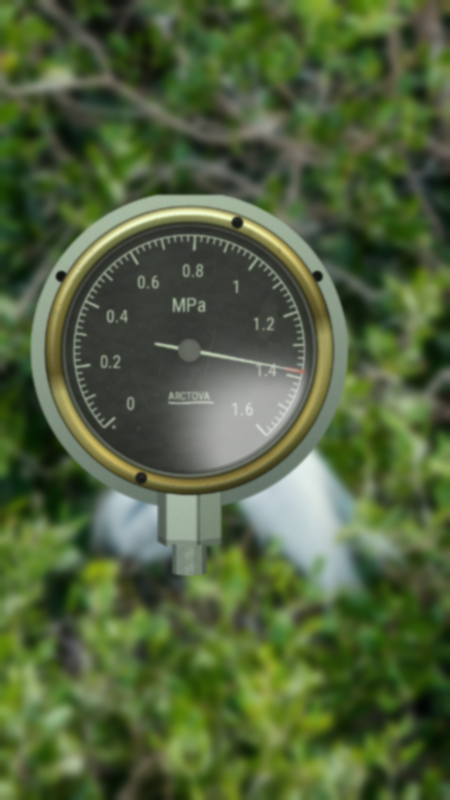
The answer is MPa 1.38
